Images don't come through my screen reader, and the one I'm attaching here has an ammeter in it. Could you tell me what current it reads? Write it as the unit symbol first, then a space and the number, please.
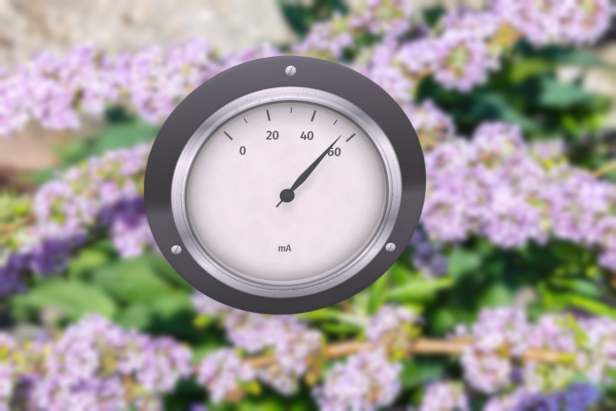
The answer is mA 55
